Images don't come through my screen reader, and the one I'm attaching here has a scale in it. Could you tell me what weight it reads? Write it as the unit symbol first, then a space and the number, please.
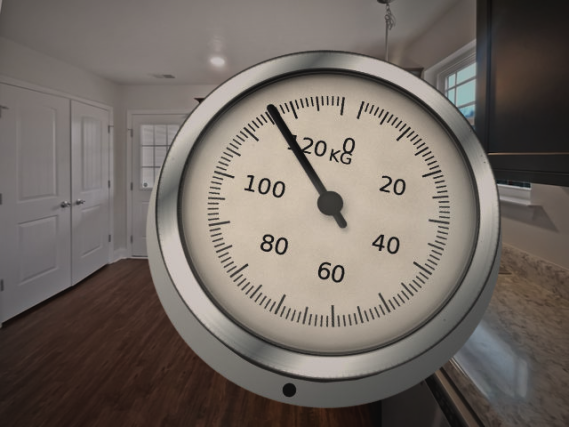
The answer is kg 116
